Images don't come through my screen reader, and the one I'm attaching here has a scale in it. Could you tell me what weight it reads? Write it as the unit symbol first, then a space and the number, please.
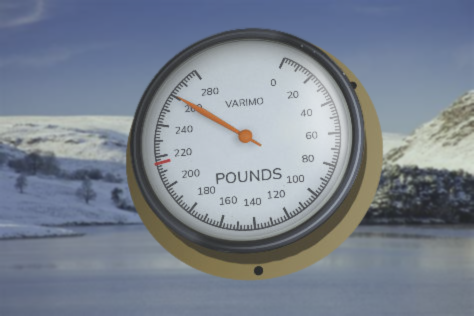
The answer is lb 260
